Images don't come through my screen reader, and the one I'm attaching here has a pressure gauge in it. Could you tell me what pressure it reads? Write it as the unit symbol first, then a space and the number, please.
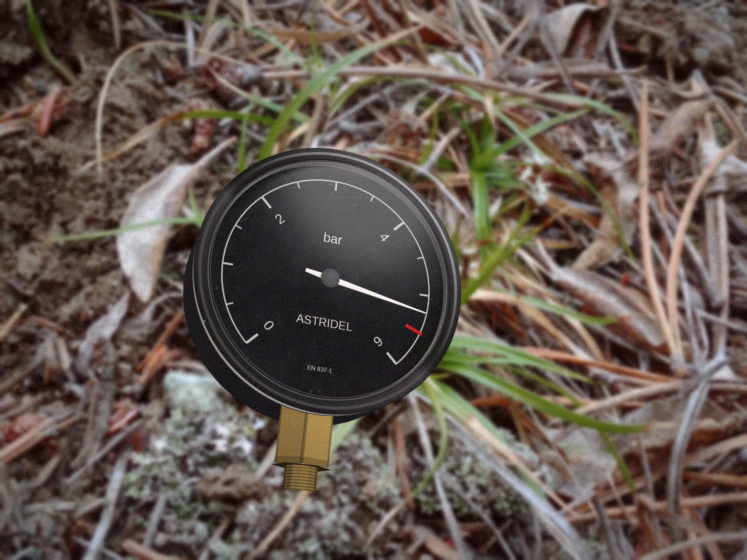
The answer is bar 5.25
